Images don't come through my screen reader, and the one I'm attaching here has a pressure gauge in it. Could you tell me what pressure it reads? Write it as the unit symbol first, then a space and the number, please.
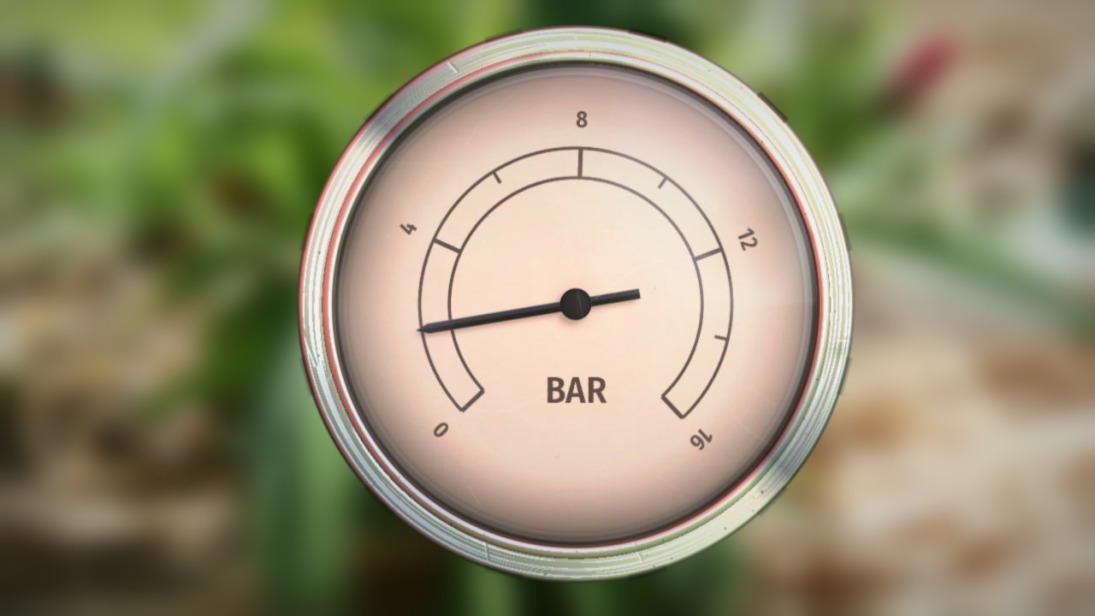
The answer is bar 2
